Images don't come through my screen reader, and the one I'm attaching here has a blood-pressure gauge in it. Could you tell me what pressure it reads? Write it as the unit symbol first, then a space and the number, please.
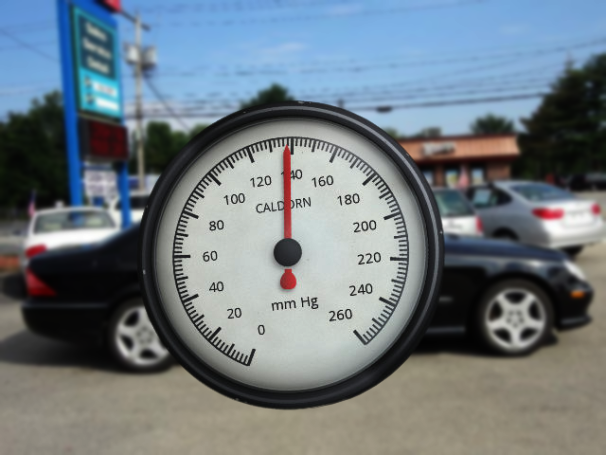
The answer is mmHg 138
